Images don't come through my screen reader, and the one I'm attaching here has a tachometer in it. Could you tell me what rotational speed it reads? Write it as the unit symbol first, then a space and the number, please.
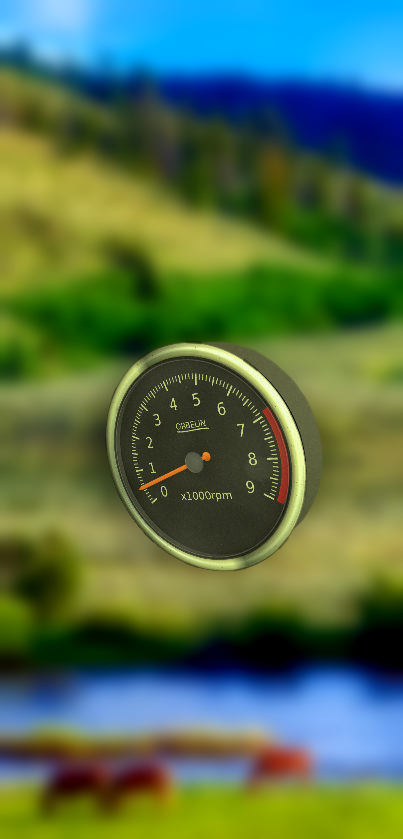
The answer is rpm 500
